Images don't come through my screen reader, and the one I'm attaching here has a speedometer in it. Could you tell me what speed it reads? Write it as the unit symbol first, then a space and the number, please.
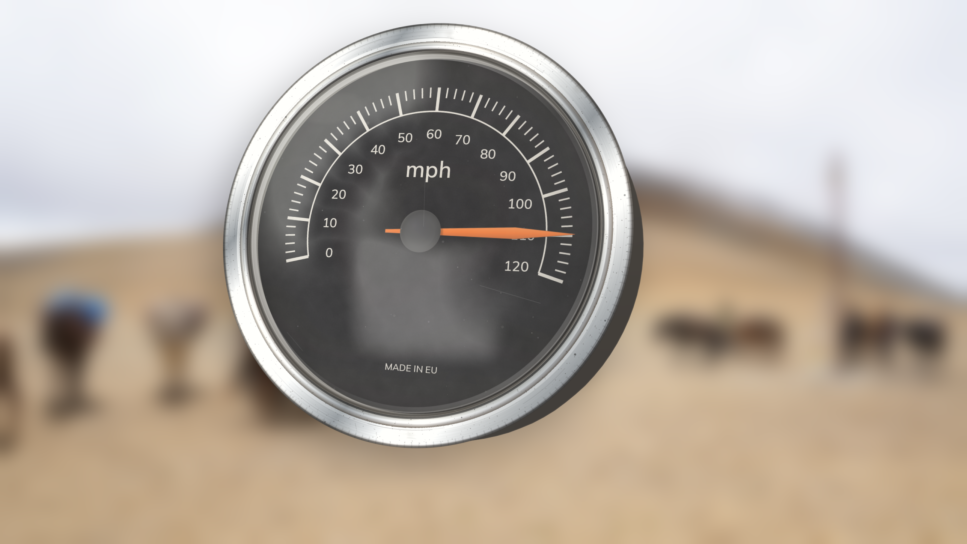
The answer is mph 110
